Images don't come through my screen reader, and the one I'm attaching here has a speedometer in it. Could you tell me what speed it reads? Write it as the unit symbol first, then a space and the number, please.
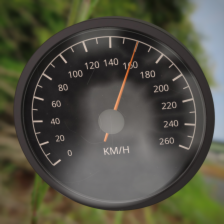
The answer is km/h 160
